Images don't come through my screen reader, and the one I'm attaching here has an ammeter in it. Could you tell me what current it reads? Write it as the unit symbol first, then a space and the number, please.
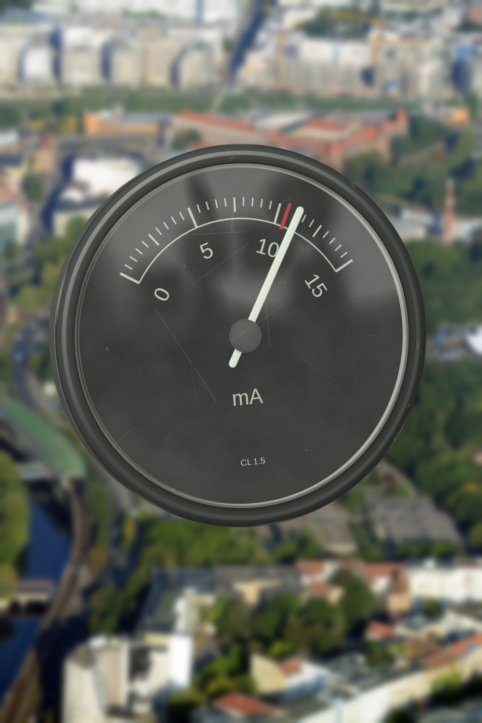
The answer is mA 11
